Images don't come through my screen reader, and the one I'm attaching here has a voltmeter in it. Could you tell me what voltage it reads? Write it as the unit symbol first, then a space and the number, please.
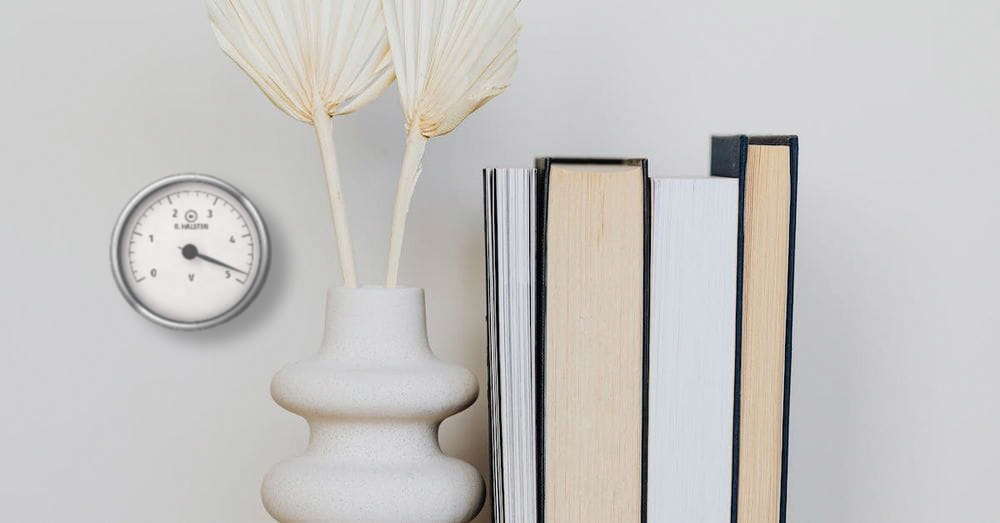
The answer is V 4.8
